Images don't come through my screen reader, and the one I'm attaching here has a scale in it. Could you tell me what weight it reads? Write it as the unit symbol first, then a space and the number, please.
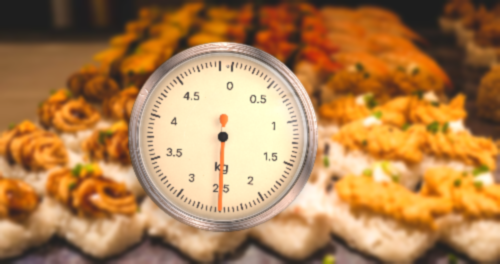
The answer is kg 2.5
